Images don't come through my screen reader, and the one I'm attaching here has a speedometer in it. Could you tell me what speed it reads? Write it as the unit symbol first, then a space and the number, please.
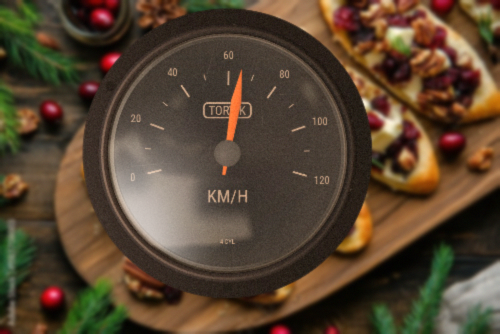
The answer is km/h 65
